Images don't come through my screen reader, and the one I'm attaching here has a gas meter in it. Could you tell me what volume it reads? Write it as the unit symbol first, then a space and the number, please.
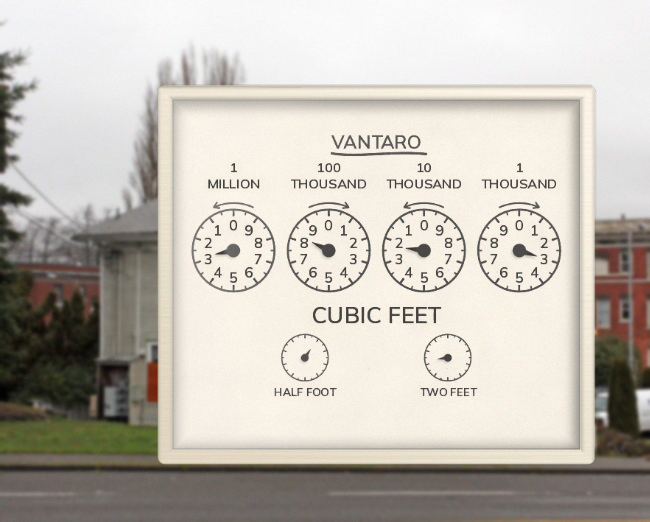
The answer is ft³ 282300
